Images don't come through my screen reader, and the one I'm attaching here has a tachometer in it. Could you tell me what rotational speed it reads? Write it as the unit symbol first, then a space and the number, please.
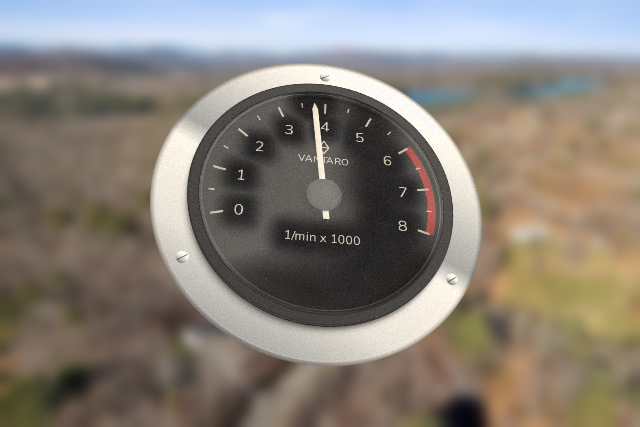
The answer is rpm 3750
